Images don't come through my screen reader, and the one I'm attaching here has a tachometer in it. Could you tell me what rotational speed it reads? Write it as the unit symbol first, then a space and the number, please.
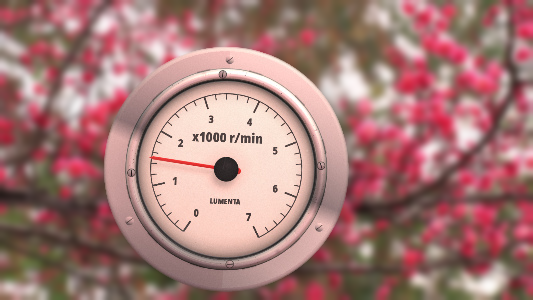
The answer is rpm 1500
